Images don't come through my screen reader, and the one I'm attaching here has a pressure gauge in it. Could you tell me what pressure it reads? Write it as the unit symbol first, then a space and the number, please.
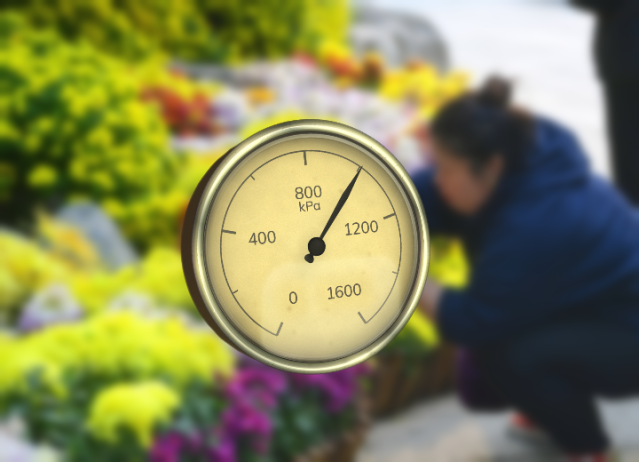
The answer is kPa 1000
